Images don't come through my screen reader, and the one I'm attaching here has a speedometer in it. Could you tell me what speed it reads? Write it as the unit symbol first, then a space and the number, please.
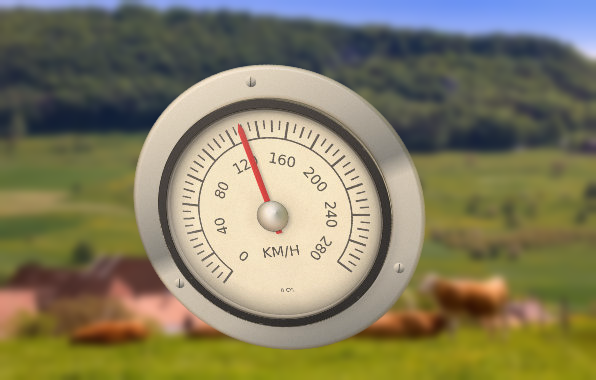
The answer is km/h 130
